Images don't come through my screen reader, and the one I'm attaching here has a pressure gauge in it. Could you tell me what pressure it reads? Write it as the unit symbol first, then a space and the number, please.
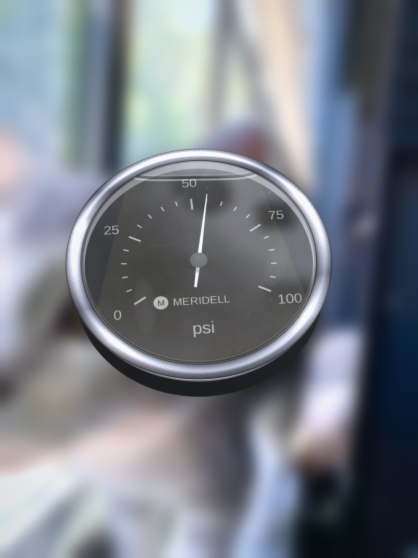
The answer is psi 55
